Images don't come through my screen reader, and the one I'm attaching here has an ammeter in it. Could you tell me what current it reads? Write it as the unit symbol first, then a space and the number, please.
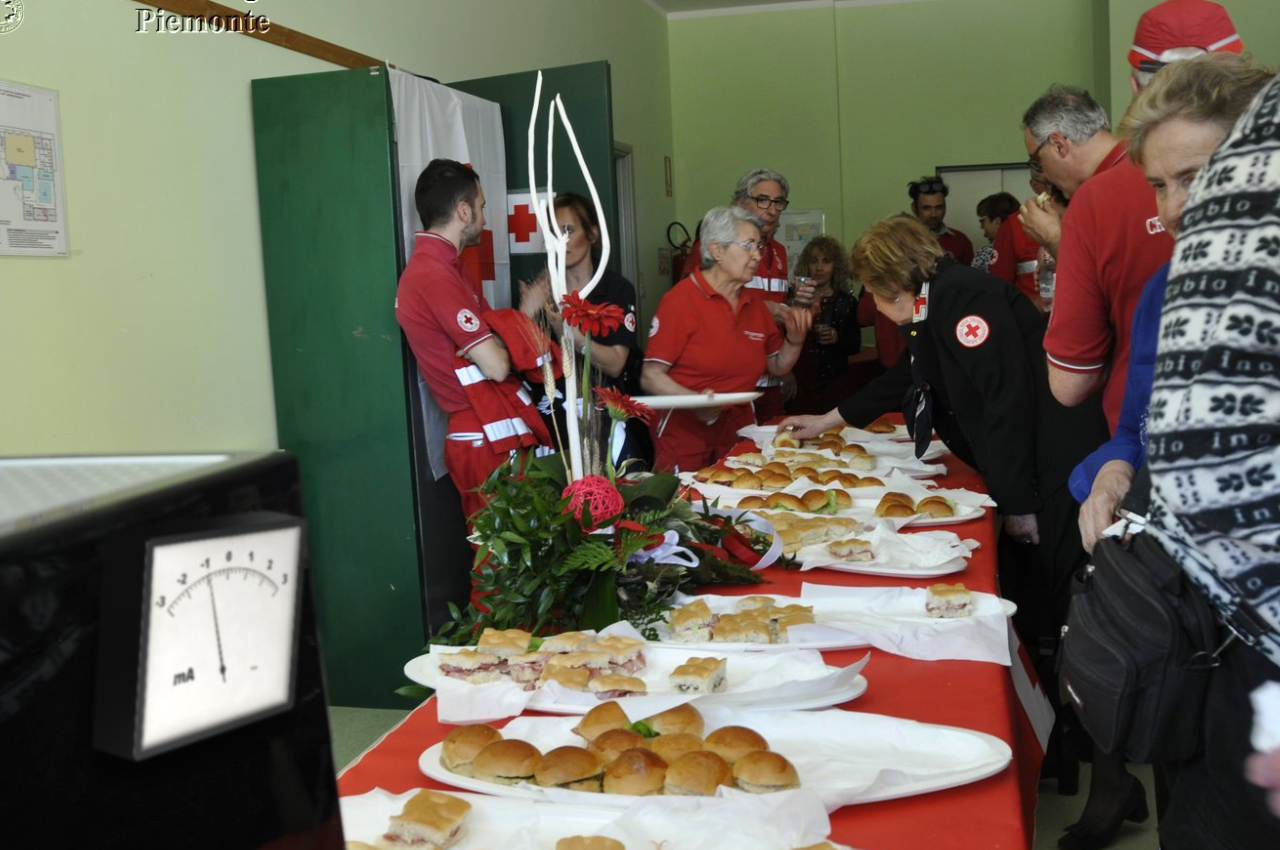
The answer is mA -1
